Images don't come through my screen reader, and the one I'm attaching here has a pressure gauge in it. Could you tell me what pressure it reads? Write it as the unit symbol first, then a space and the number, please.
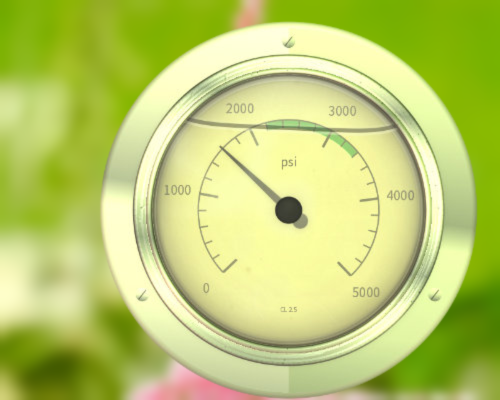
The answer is psi 1600
